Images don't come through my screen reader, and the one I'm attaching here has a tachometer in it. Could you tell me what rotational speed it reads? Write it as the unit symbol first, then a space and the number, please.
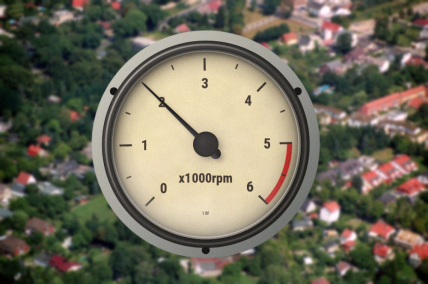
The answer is rpm 2000
